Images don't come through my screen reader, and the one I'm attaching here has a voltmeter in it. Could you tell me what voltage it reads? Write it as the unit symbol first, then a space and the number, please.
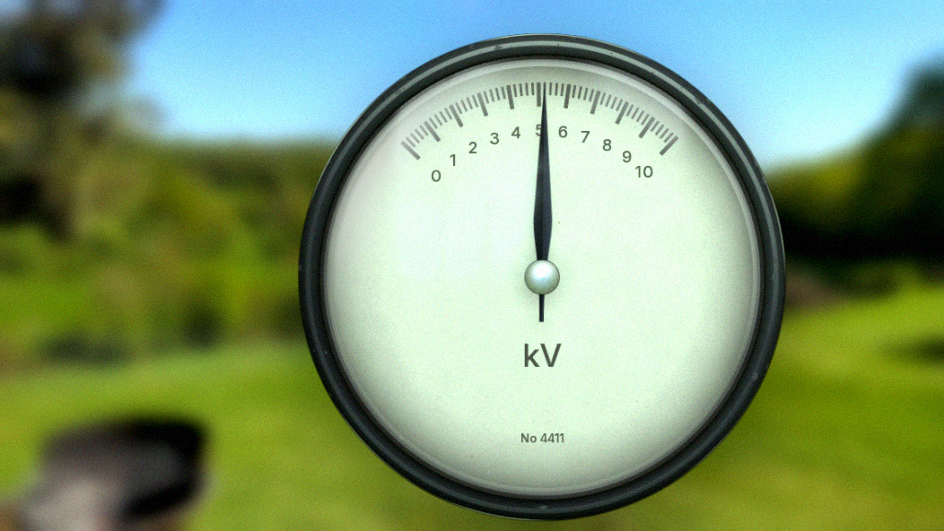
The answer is kV 5.2
